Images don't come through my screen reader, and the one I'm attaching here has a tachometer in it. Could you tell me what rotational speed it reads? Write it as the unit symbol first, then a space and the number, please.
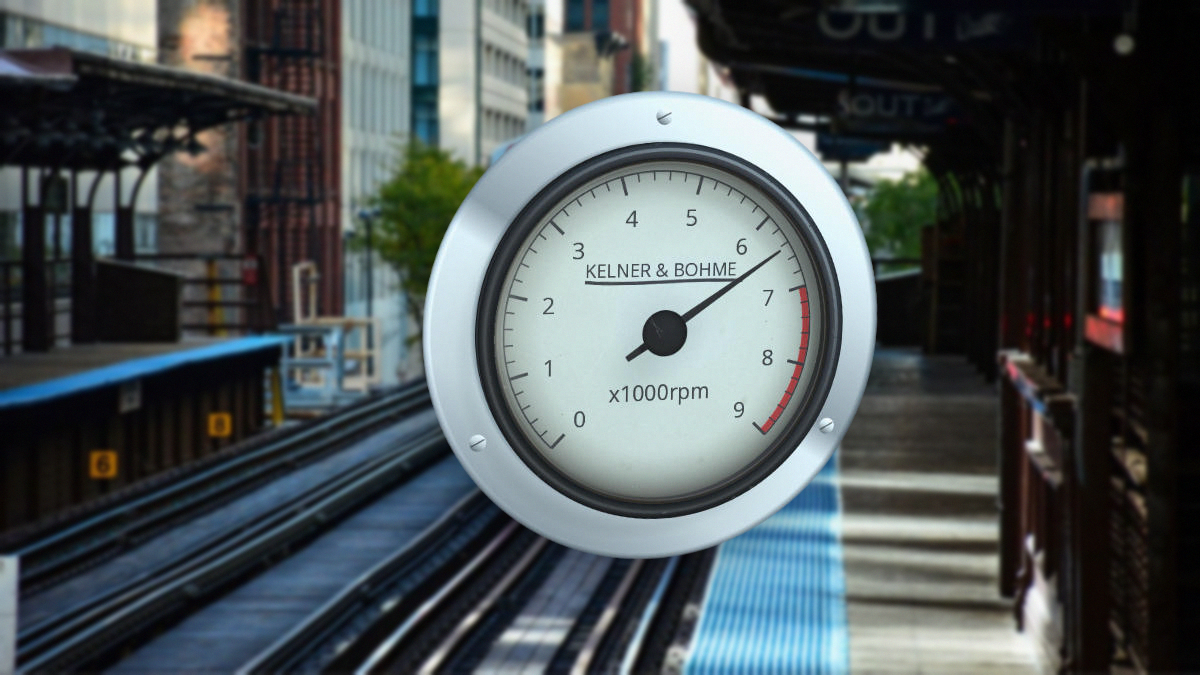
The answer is rpm 6400
